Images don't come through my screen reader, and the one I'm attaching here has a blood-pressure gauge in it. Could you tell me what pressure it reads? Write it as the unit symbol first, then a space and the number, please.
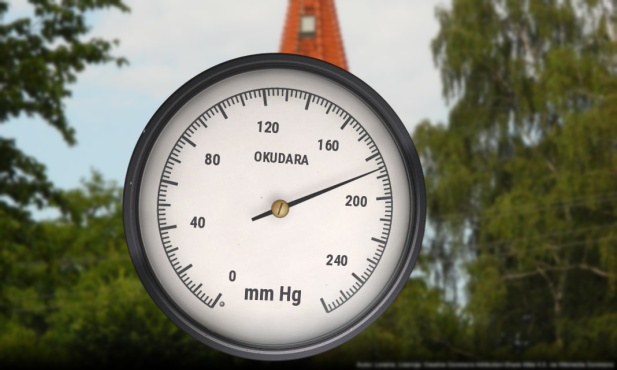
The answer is mmHg 186
